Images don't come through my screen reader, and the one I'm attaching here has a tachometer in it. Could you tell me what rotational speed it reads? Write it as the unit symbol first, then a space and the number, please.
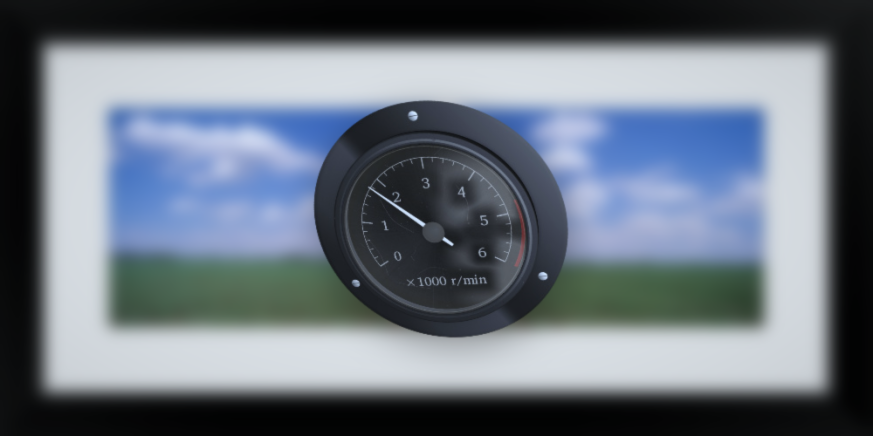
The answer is rpm 1800
